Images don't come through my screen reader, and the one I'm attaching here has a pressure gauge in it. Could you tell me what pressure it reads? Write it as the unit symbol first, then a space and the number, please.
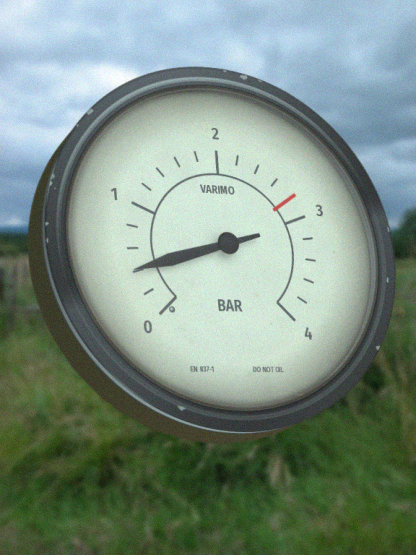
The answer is bar 0.4
